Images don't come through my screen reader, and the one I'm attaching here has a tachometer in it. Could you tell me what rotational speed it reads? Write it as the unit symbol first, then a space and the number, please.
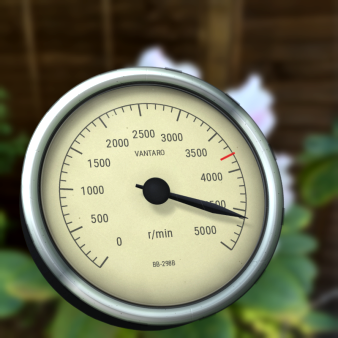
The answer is rpm 4600
